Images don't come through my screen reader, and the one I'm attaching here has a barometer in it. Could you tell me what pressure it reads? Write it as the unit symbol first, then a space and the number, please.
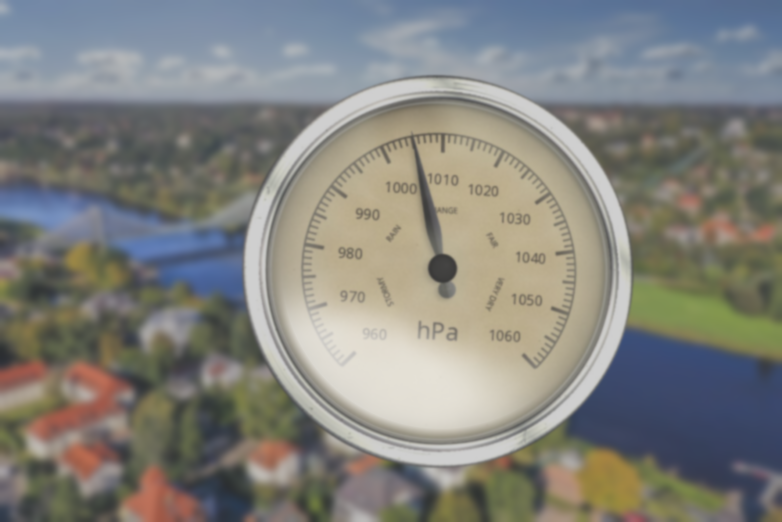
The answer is hPa 1005
